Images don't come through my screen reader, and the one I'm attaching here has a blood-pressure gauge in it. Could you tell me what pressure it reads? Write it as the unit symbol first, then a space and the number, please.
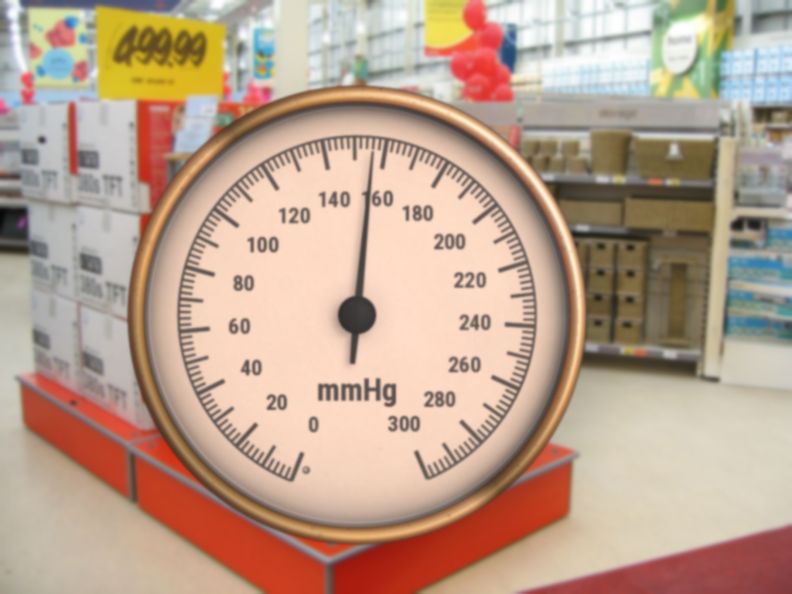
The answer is mmHg 156
